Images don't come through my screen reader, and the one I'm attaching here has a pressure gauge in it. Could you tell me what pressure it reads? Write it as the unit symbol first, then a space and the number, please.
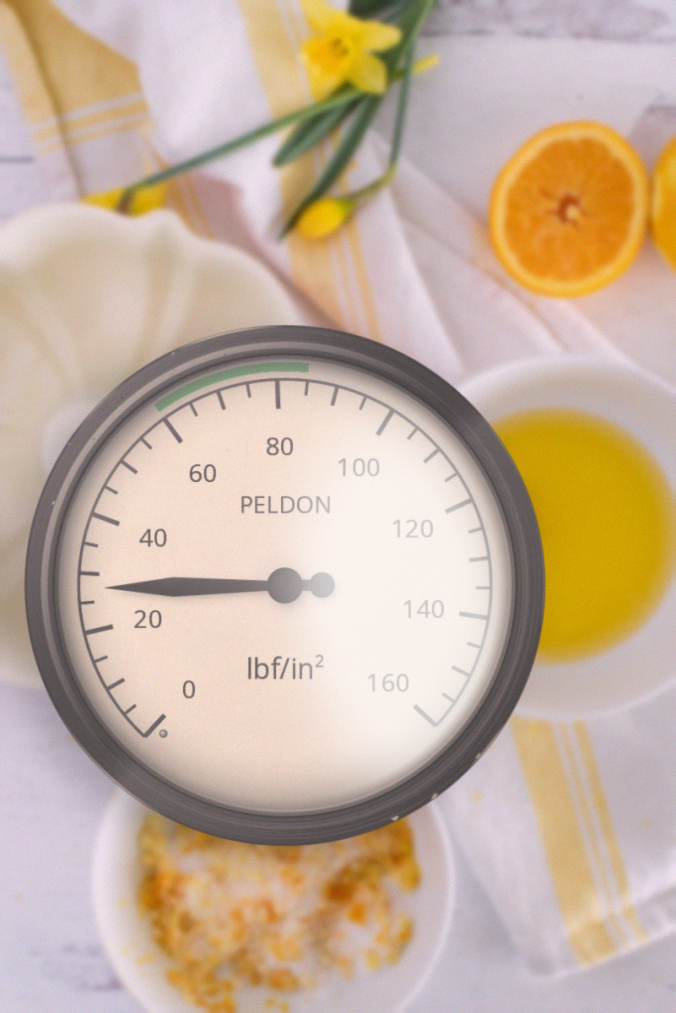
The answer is psi 27.5
